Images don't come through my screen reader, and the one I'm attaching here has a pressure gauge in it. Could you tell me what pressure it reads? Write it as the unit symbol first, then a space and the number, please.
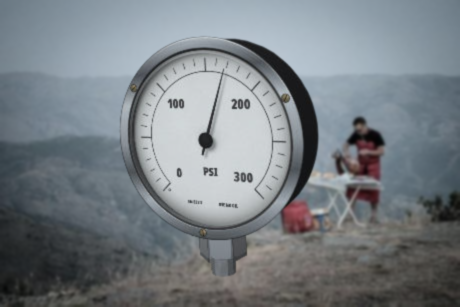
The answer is psi 170
